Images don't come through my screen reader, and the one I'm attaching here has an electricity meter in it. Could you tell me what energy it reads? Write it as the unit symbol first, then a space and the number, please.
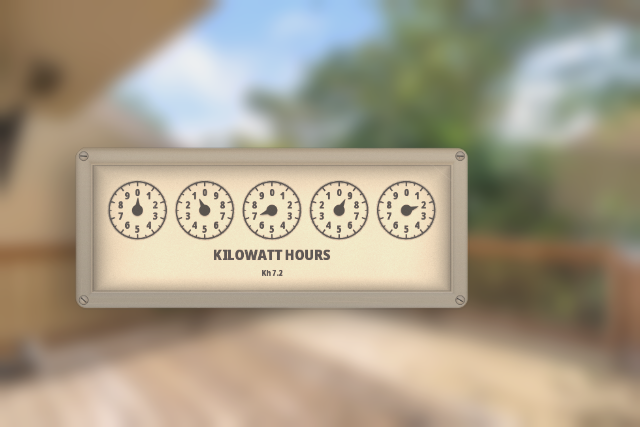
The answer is kWh 692
